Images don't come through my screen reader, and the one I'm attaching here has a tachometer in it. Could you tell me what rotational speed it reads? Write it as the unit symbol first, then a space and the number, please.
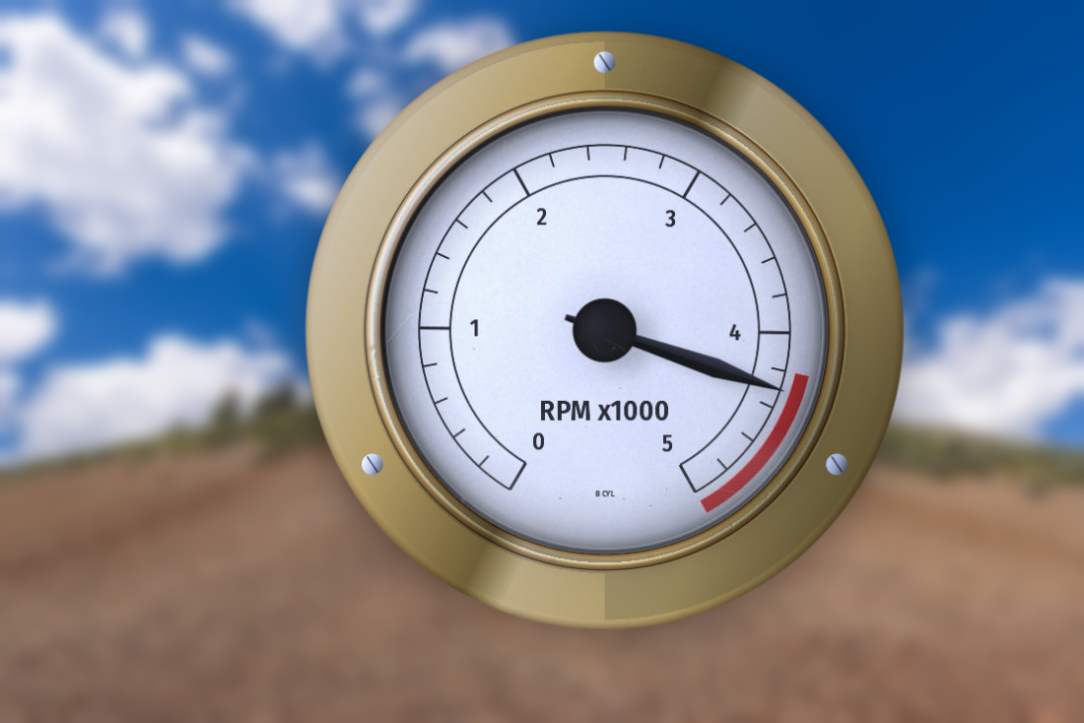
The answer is rpm 4300
